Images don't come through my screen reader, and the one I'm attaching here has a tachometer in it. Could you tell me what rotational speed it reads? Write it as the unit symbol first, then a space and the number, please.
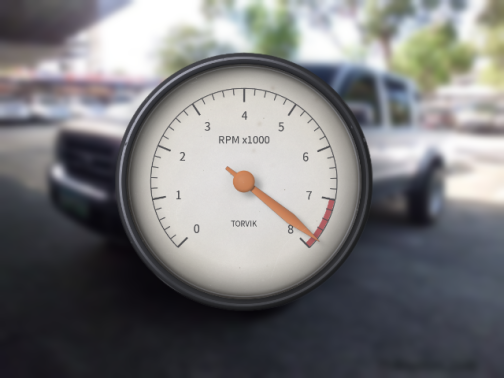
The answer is rpm 7800
